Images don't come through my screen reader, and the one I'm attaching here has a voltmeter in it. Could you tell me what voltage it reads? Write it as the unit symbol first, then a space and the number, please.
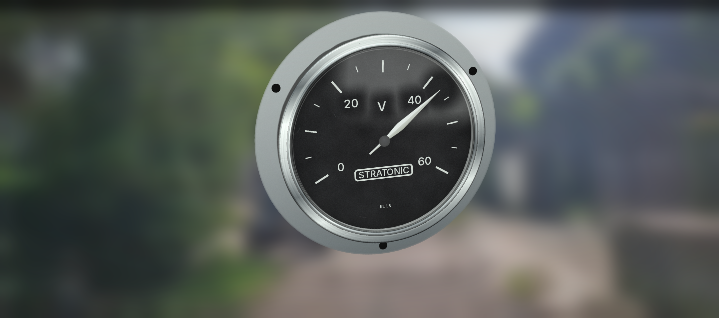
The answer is V 42.5
